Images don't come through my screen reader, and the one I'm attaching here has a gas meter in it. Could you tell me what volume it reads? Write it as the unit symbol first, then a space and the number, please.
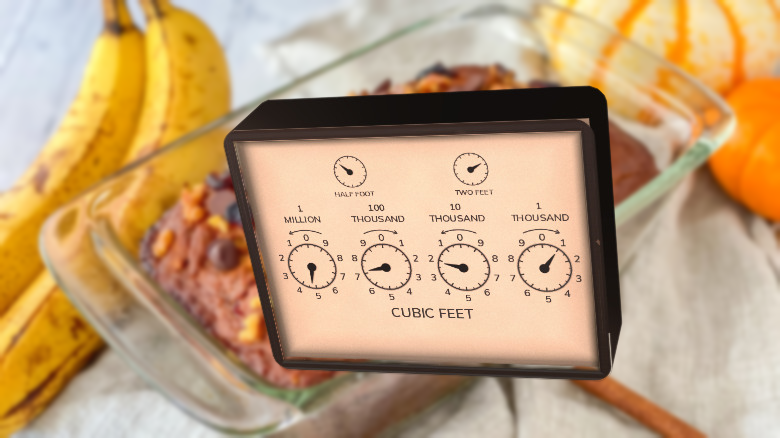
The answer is ft³ 472100
